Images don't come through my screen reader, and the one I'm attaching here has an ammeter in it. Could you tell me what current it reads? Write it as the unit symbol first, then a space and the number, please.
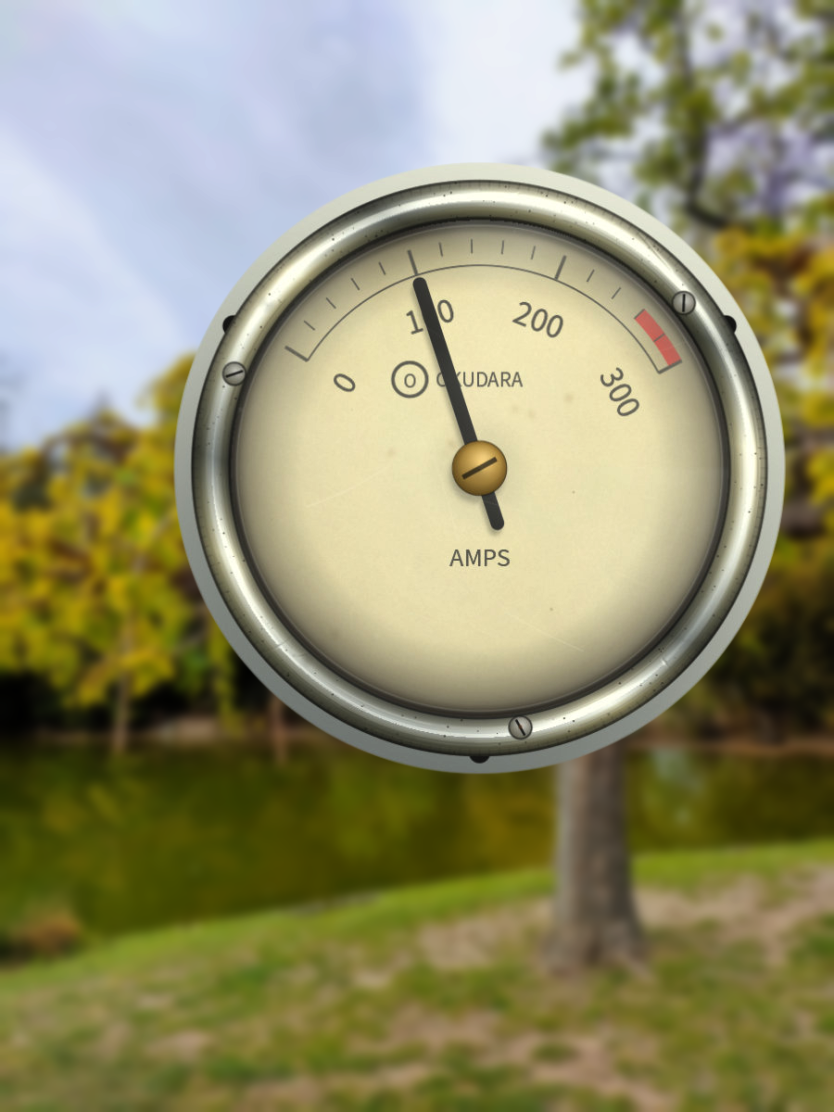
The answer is A 100
